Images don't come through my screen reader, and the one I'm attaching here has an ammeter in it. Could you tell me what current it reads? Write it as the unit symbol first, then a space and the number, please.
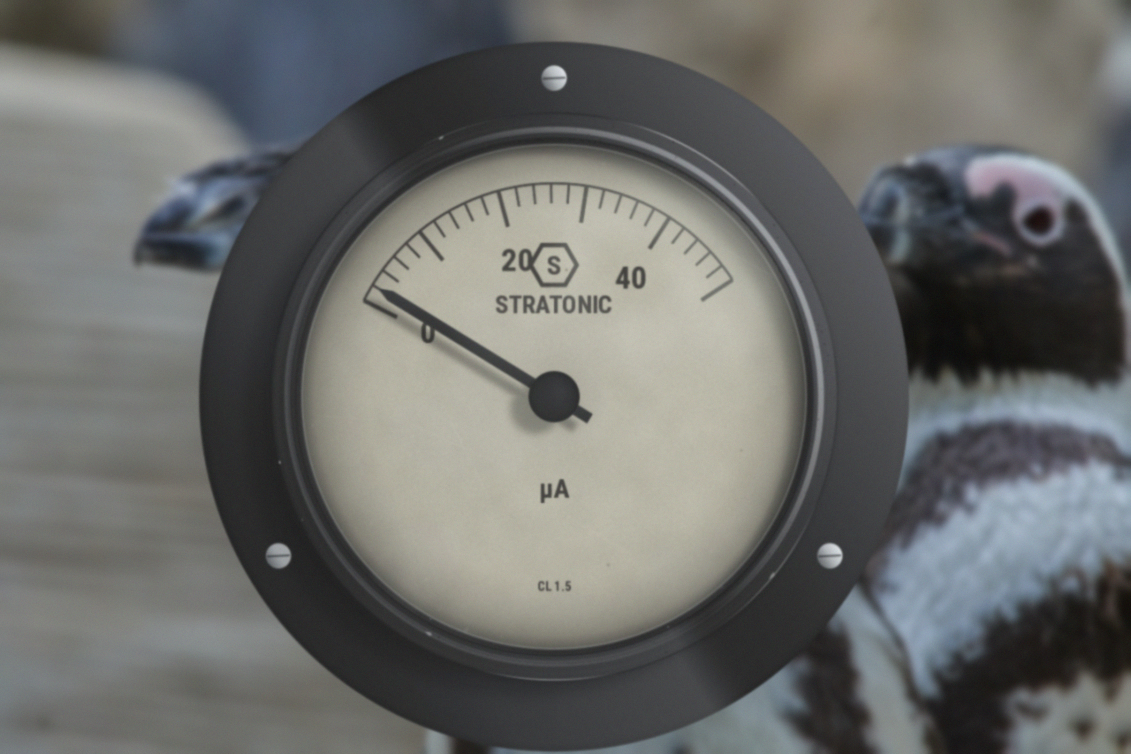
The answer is µA 2
